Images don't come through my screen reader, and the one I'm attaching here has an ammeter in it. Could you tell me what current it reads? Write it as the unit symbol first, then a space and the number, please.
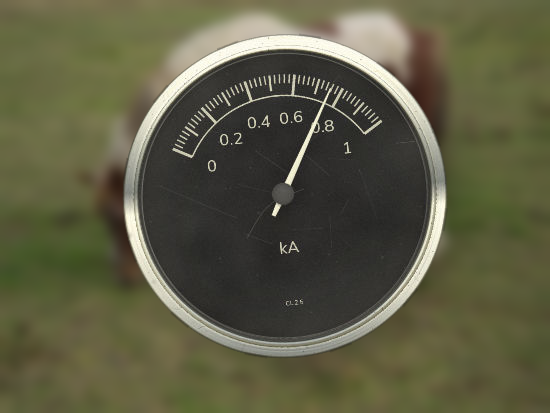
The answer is kA 0.76
